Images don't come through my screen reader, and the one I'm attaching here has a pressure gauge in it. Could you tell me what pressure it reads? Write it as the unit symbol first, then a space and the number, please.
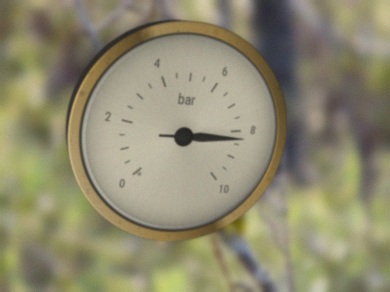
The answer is bar 8.25
